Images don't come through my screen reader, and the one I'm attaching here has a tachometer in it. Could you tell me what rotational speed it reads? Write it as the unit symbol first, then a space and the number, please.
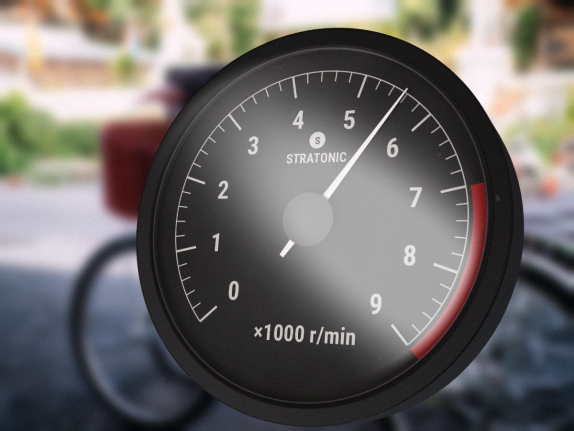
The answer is rpm 5600
